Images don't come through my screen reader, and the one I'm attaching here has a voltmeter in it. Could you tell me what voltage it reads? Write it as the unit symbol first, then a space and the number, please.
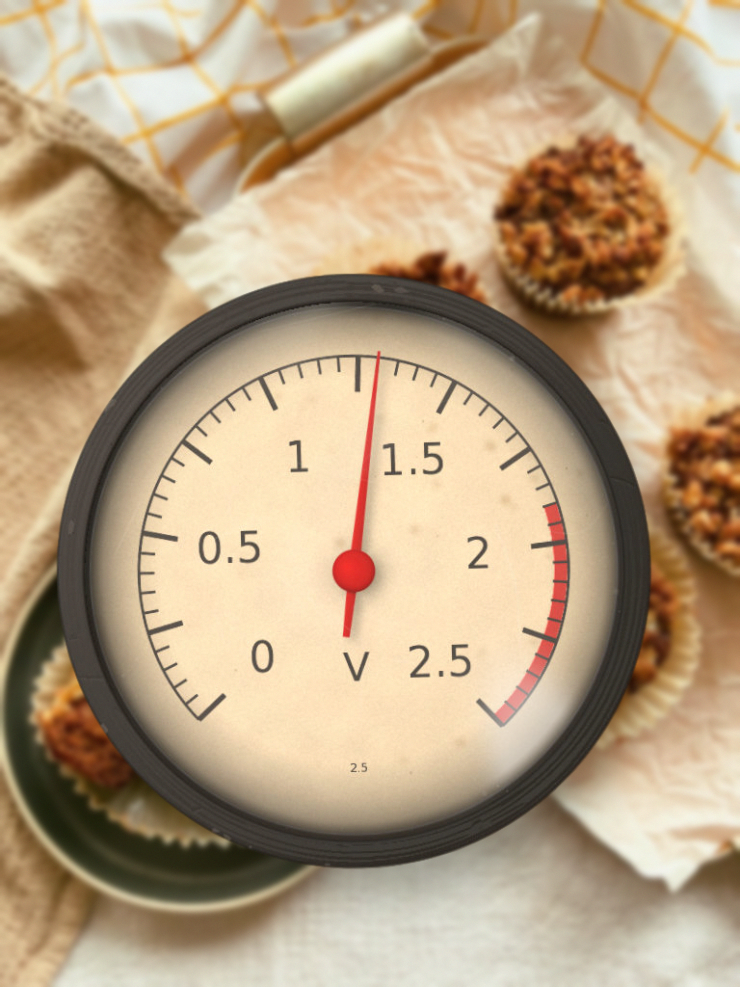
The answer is V 1.3
